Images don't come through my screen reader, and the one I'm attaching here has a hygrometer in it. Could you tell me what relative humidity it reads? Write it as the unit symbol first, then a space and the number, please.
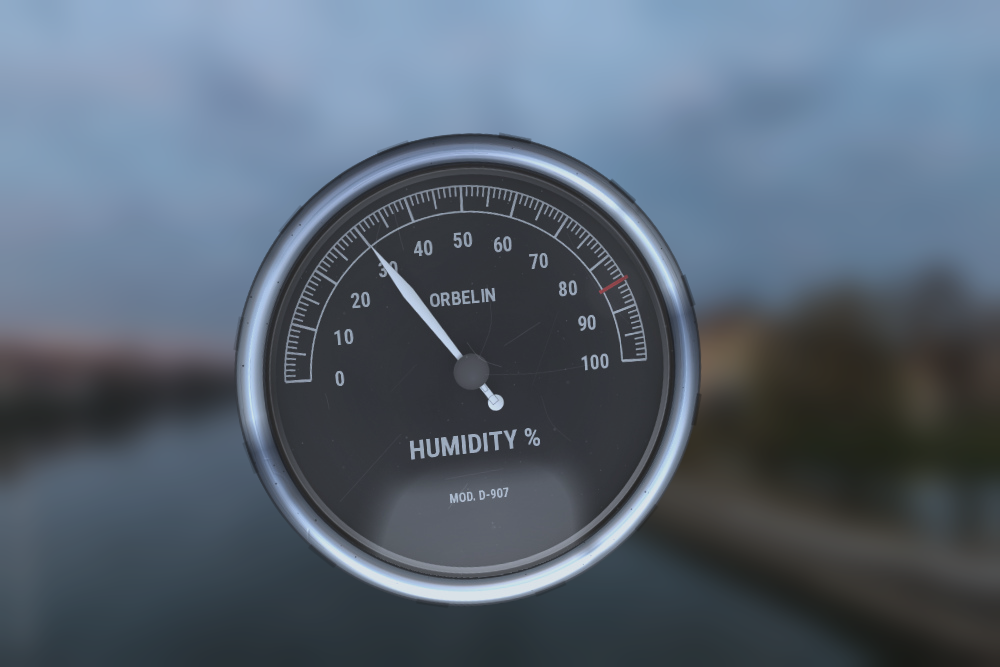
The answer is % 30
